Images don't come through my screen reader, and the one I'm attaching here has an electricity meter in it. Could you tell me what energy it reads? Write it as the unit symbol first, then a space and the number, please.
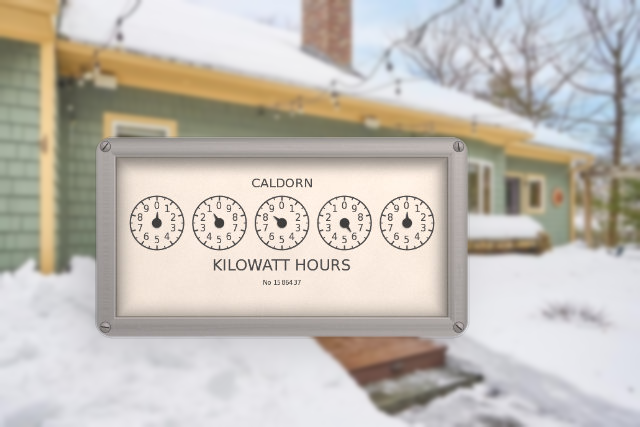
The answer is kWh 860
